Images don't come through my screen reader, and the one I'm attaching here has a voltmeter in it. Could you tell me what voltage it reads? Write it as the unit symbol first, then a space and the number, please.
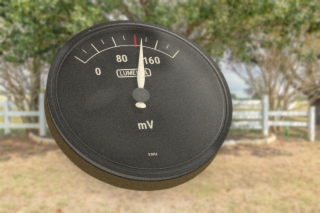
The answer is mV 130
